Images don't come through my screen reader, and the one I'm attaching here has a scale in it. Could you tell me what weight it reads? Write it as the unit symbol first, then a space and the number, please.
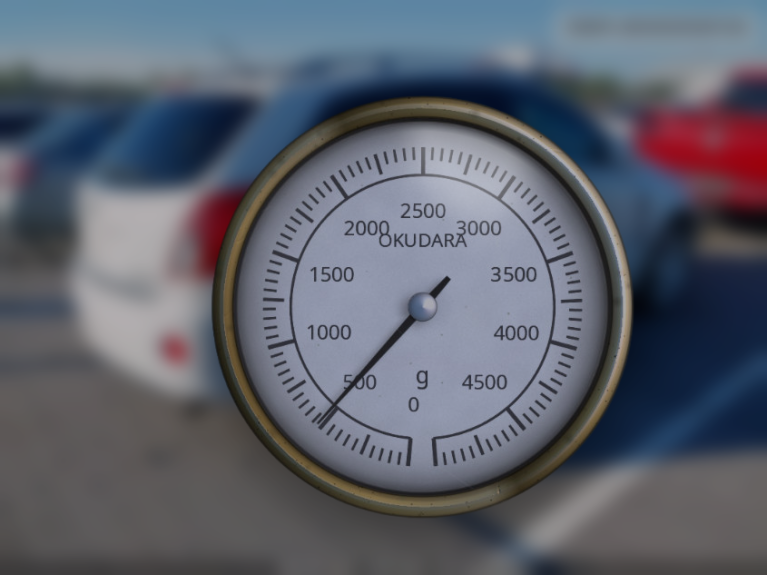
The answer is g 525
